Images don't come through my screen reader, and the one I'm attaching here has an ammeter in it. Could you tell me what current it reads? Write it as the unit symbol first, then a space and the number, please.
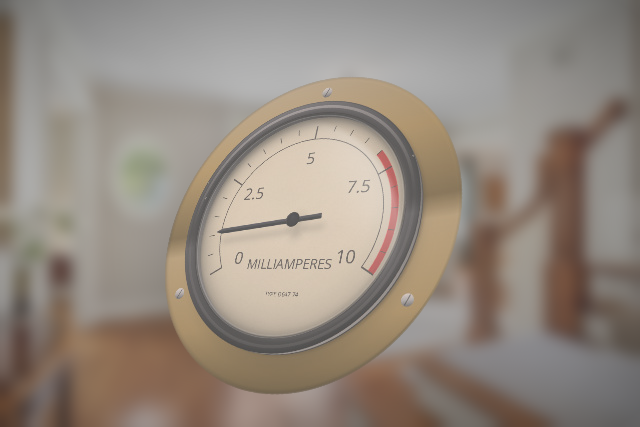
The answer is mA 1
